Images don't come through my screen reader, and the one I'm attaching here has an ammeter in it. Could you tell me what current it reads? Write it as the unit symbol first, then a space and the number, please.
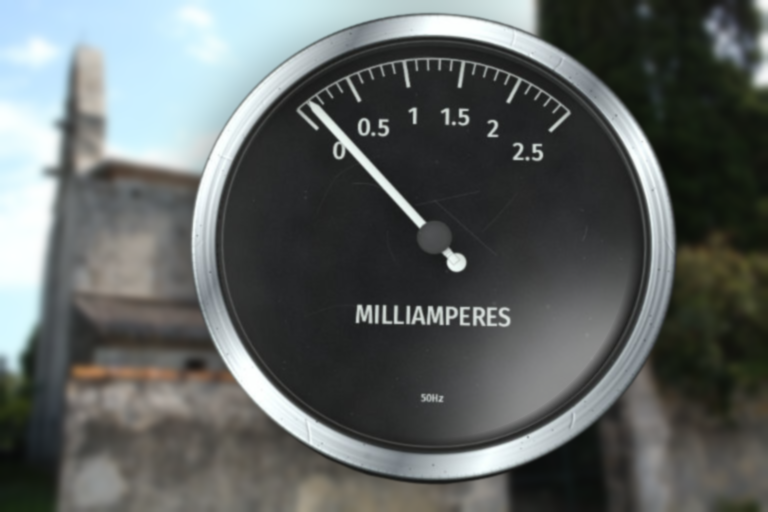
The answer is mA 0.1
